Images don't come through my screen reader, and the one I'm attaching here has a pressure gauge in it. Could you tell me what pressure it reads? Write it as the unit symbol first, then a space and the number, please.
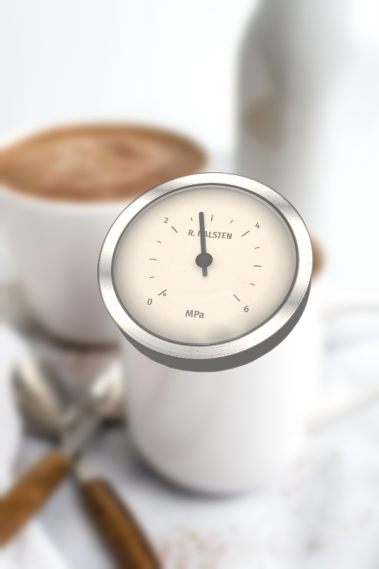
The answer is MPa 2.75
